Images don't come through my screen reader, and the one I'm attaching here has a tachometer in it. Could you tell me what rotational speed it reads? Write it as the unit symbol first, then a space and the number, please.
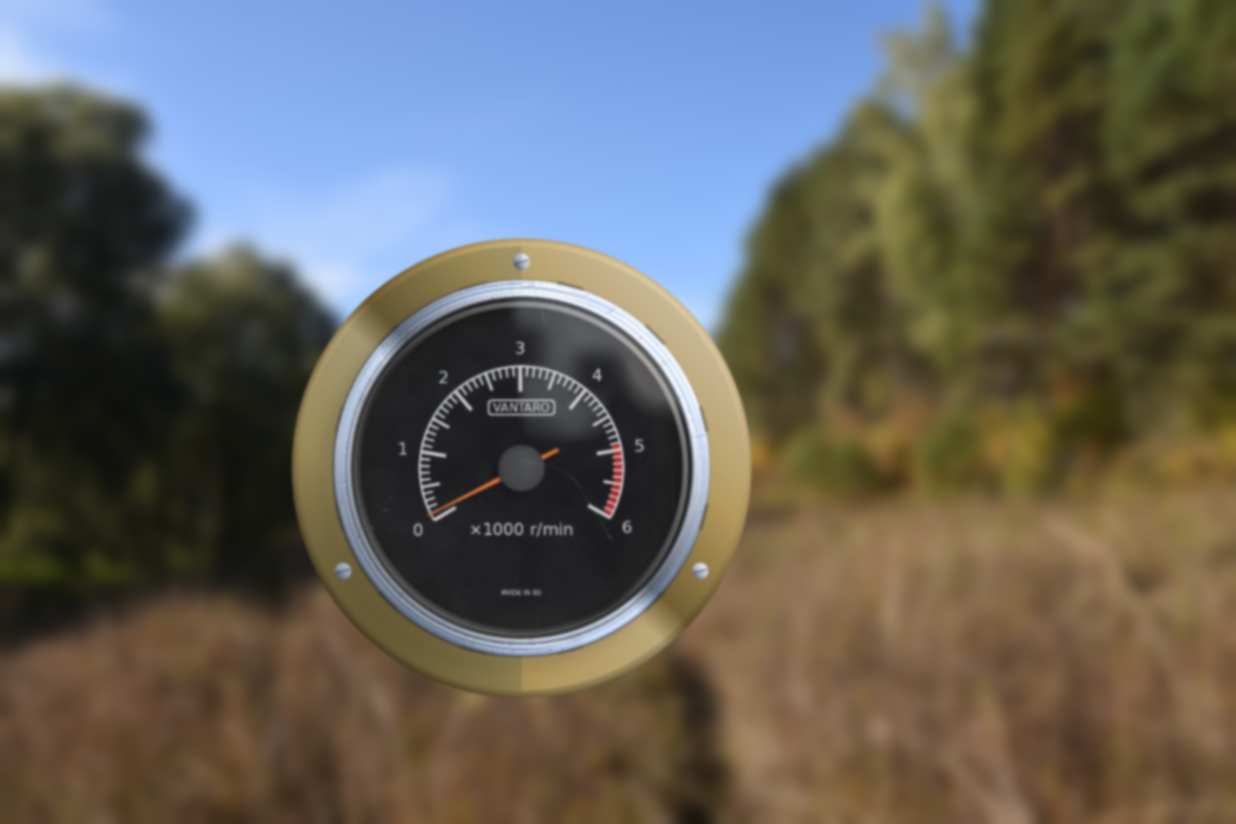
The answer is rpm 100
